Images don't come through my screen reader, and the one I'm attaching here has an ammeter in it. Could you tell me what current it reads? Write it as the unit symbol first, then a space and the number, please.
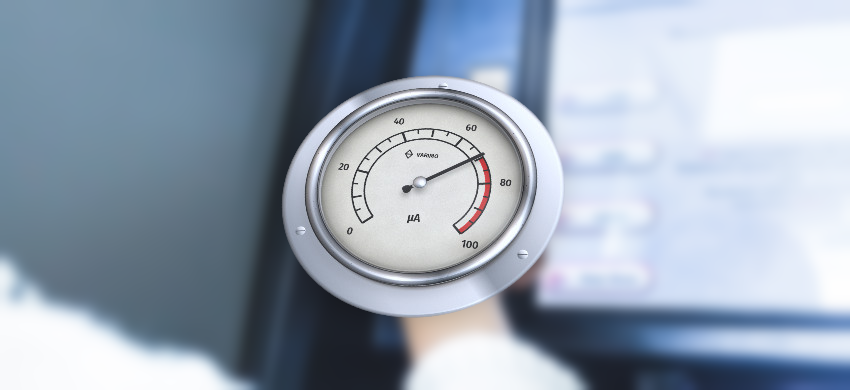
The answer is µA 70
